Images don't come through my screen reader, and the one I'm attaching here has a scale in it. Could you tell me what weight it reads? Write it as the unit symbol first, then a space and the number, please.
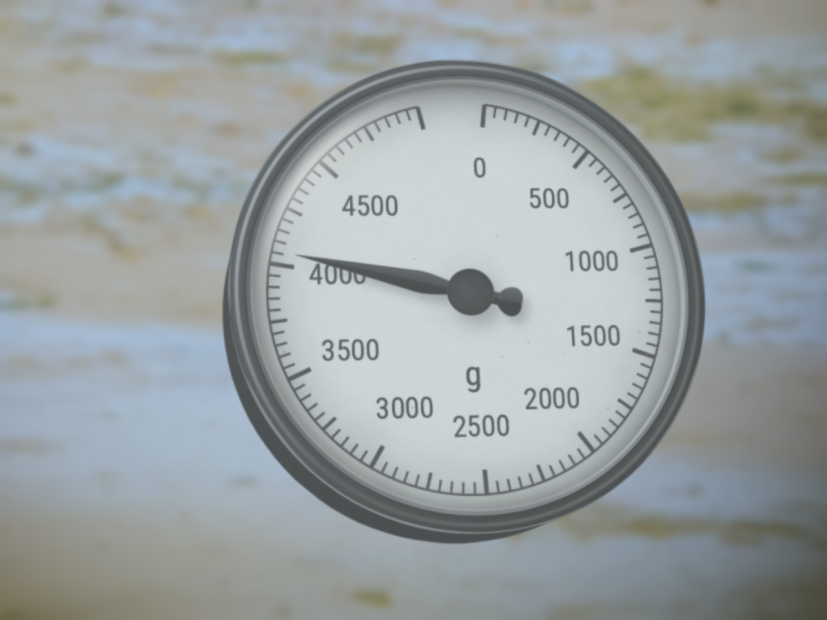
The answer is g 4050
